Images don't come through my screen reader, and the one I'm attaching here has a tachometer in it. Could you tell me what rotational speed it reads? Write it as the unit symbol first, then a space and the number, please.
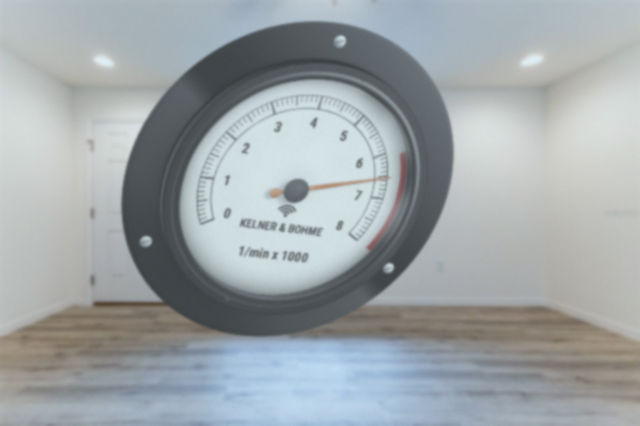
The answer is rpm 6500
